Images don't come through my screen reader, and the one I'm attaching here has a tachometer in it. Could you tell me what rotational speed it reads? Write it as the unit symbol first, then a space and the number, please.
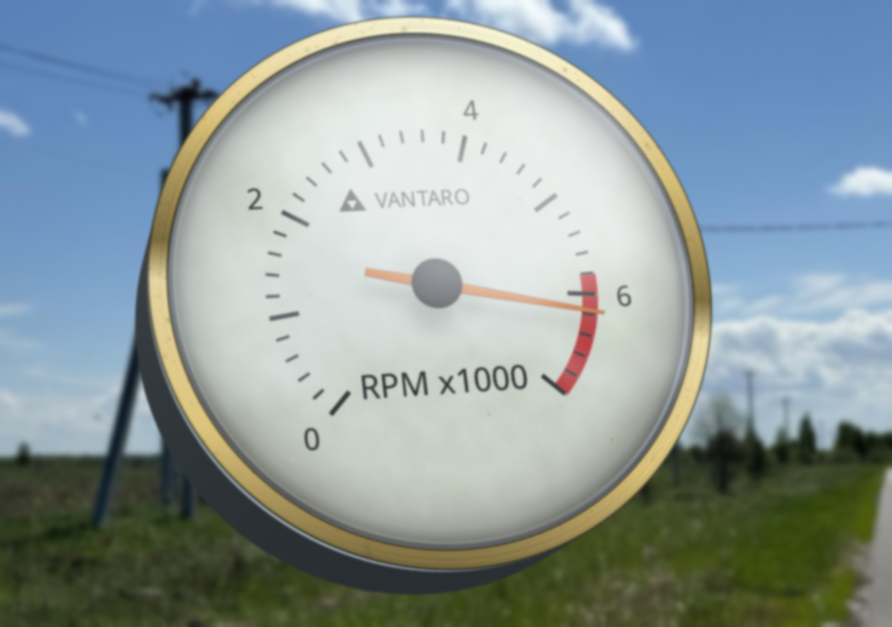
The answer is rpm 6200
